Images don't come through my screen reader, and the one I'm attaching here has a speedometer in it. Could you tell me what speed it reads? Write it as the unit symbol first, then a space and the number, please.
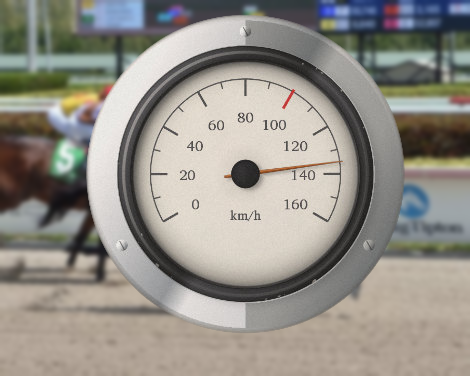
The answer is km/h 135
